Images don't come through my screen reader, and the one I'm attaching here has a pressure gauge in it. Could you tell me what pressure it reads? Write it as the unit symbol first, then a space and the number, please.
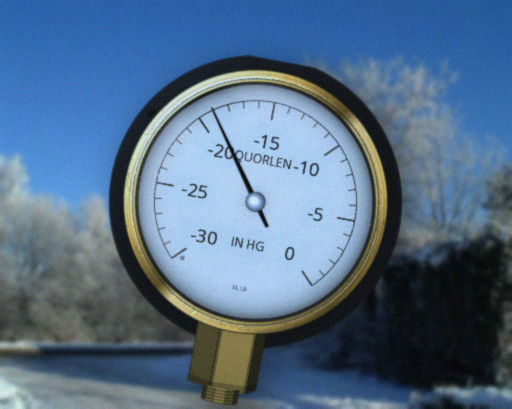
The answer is inHg -19
